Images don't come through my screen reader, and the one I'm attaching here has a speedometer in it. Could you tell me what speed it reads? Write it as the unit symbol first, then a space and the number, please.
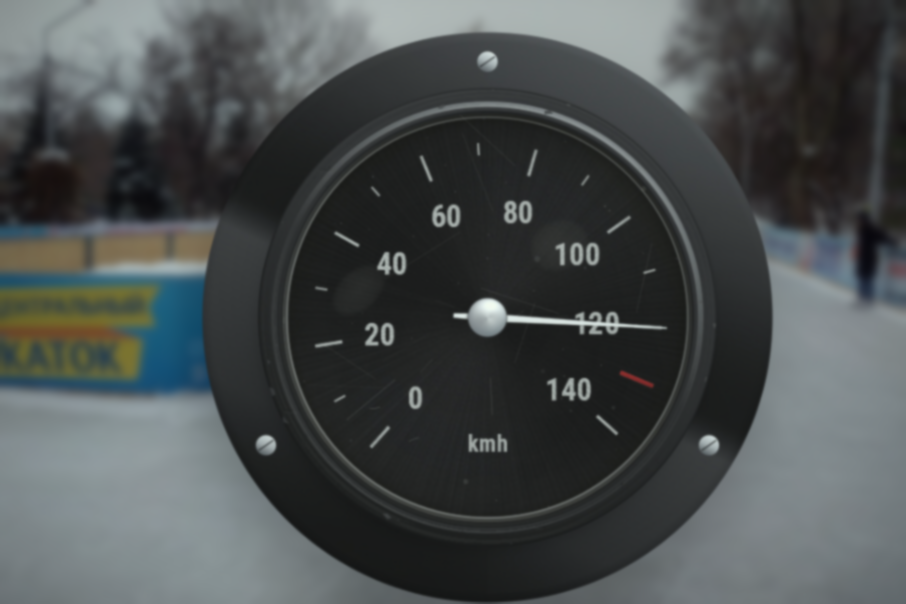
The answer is km/h 120
